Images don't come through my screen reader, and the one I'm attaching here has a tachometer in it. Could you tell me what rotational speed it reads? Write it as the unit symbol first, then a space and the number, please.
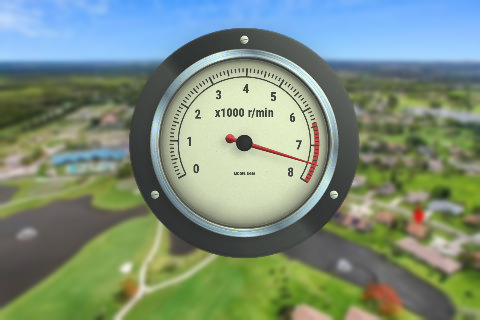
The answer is rpm 7500
